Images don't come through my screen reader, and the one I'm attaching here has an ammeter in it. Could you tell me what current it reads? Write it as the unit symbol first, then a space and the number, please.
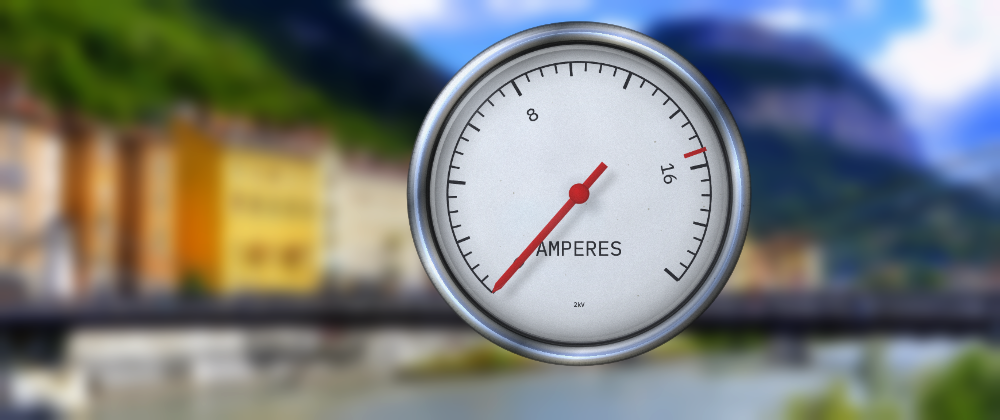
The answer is A 0
